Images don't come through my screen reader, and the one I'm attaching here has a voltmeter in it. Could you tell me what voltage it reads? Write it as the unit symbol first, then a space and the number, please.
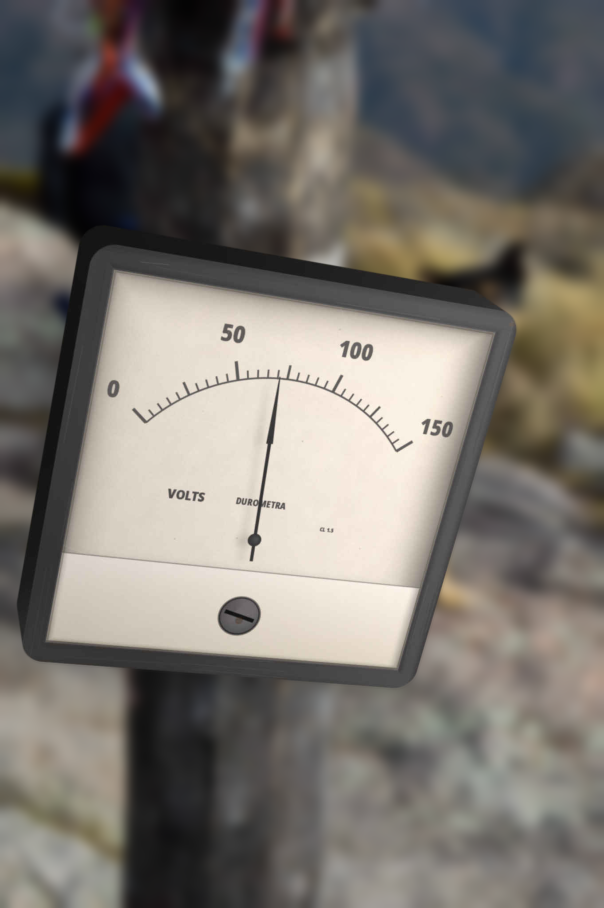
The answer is V 70
